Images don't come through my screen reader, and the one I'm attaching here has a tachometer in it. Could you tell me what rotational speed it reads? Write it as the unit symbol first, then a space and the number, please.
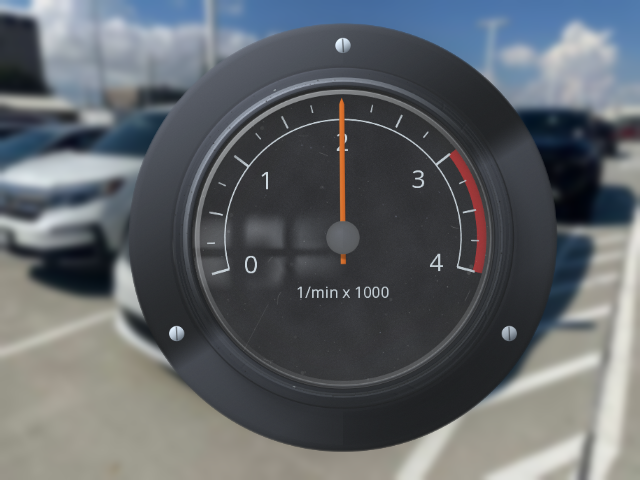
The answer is rpm 2000
